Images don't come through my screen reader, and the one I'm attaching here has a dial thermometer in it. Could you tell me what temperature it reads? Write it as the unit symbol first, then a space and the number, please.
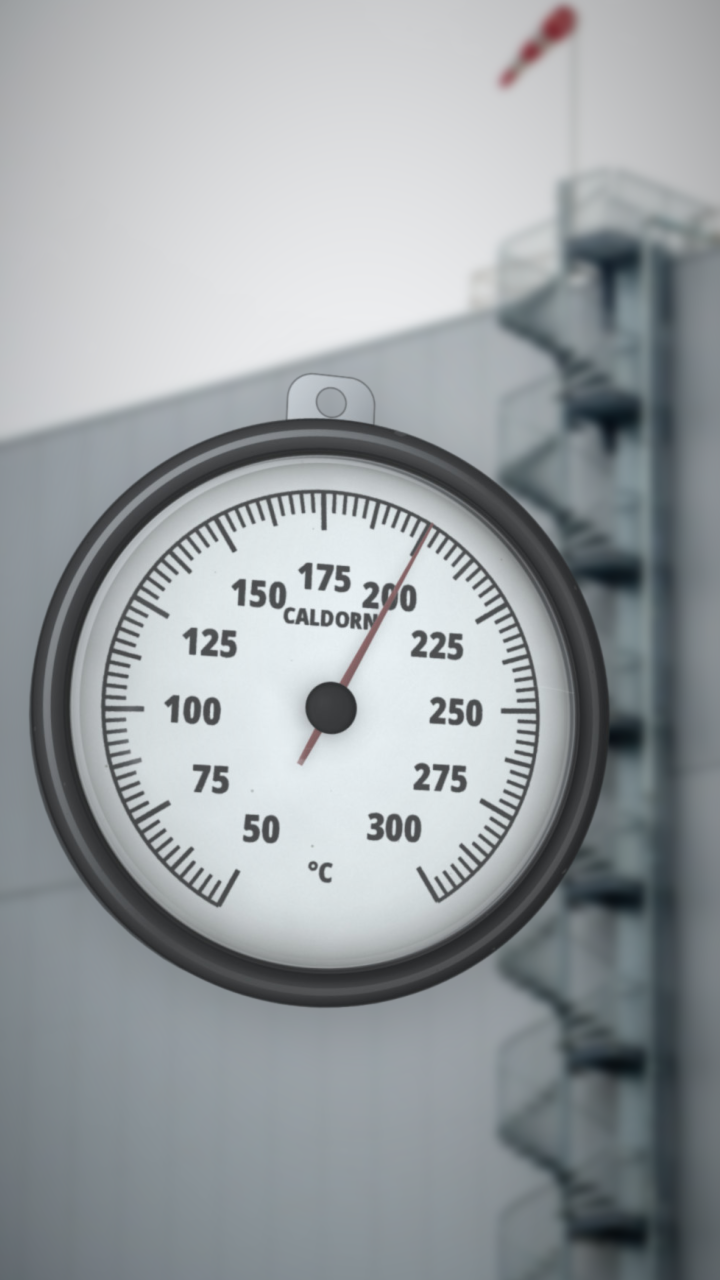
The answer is °C 200
